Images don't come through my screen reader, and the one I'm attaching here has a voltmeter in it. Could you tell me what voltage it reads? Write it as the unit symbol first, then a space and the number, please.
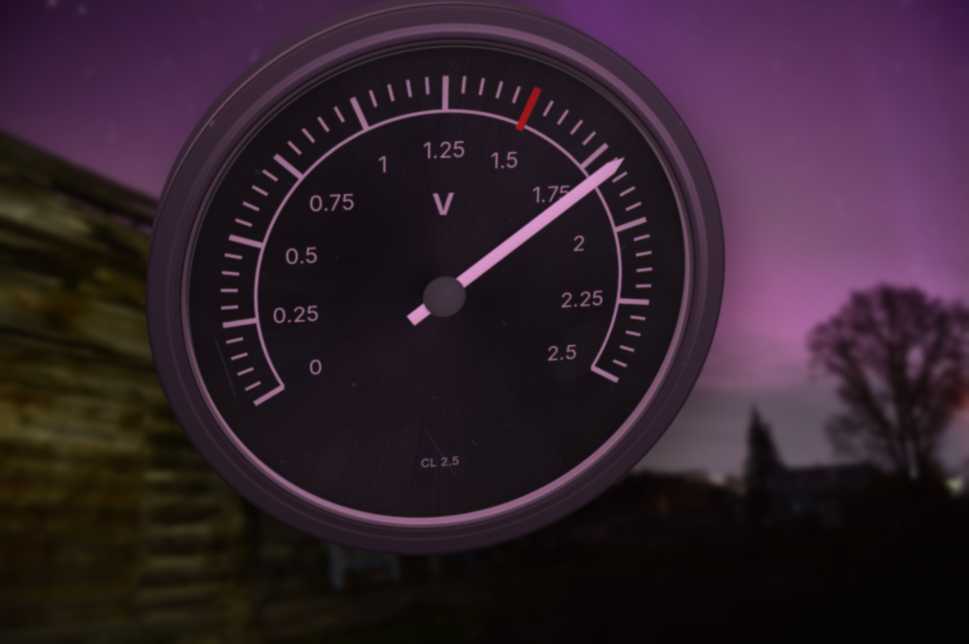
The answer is V 1.8
